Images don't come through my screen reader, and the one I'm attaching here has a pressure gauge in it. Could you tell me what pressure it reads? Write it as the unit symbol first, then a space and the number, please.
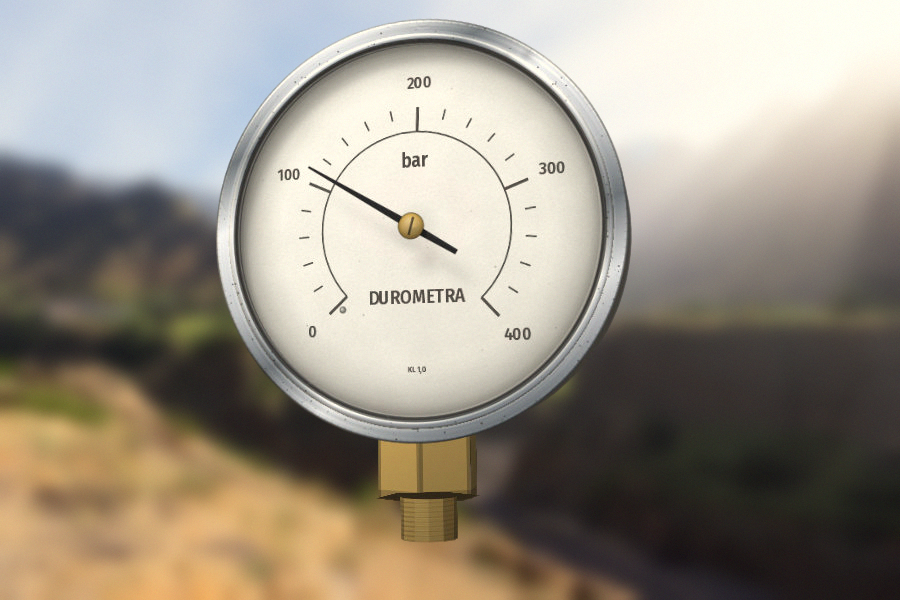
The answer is bar 110
